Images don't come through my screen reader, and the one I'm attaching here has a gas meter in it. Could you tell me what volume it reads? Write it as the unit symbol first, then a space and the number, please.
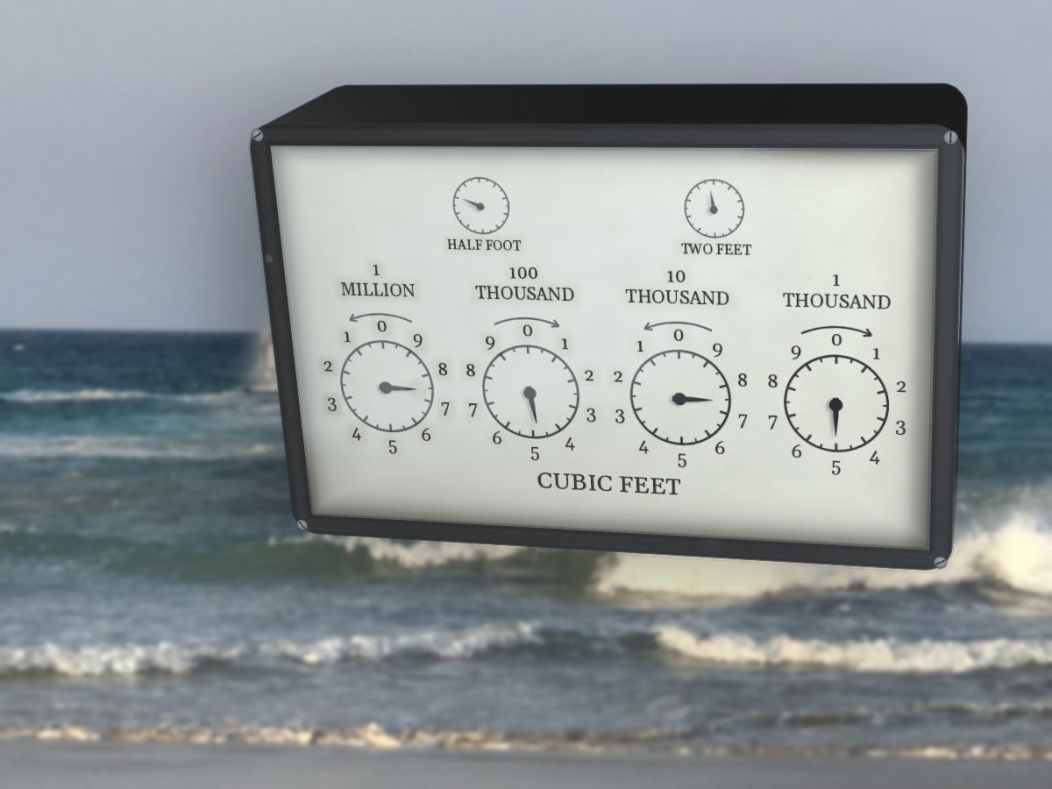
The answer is ft³ 747500
